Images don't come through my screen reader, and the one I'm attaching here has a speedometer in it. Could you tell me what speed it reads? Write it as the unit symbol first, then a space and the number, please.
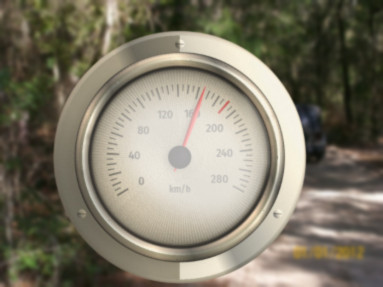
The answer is km/h 165
